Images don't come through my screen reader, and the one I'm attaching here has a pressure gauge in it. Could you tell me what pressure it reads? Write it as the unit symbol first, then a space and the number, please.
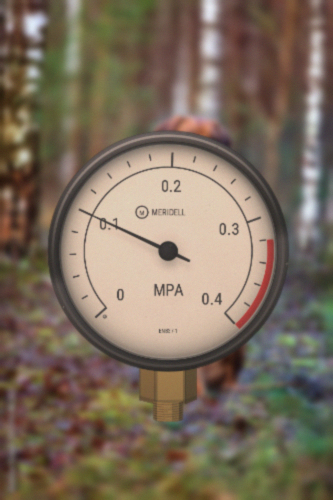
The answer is MPa 0.1
